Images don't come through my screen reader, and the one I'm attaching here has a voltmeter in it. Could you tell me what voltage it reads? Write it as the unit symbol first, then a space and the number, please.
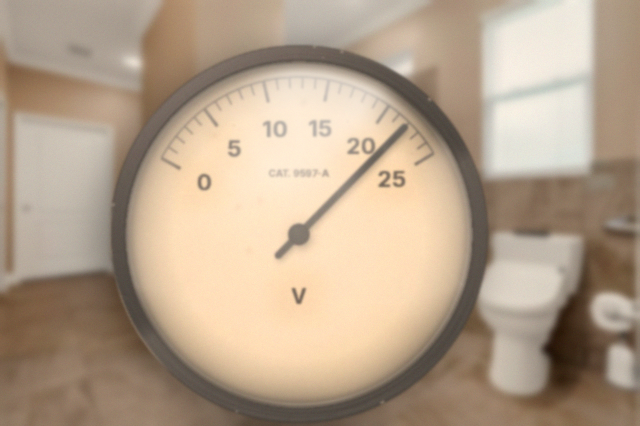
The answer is V 22
